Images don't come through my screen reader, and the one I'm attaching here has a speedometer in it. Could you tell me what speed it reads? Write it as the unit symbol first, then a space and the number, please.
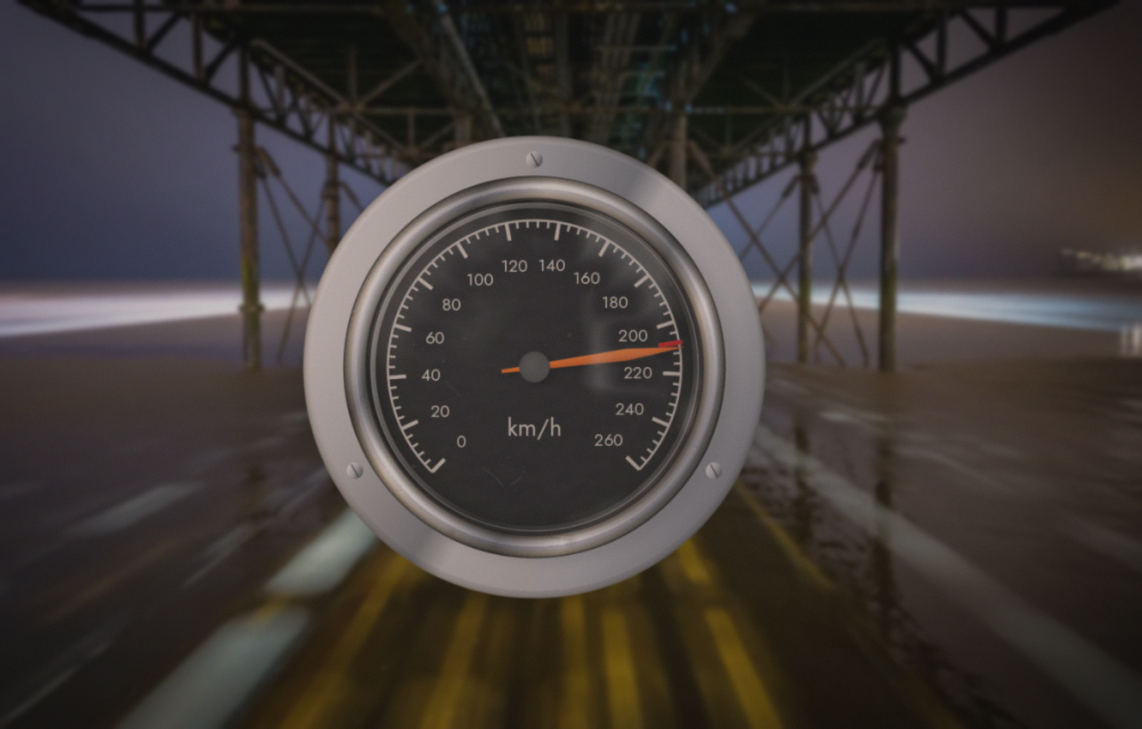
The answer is km/h 210
